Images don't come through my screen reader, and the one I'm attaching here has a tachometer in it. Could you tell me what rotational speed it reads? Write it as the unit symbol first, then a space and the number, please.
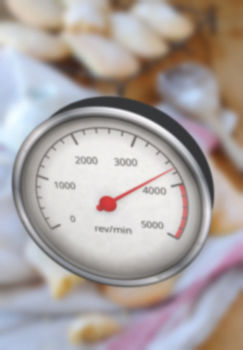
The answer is rpm 3700
